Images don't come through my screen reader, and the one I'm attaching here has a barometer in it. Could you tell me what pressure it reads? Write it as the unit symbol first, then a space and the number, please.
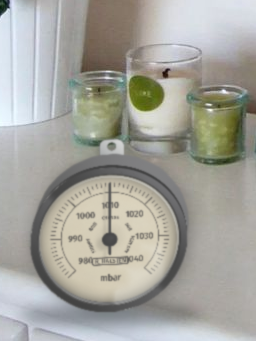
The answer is mbar 1010
